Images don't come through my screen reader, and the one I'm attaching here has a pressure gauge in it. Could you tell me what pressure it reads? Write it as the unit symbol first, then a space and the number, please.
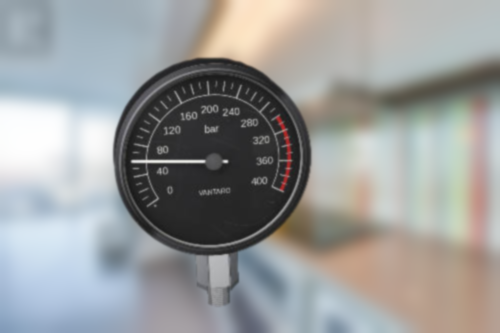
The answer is bar 60
